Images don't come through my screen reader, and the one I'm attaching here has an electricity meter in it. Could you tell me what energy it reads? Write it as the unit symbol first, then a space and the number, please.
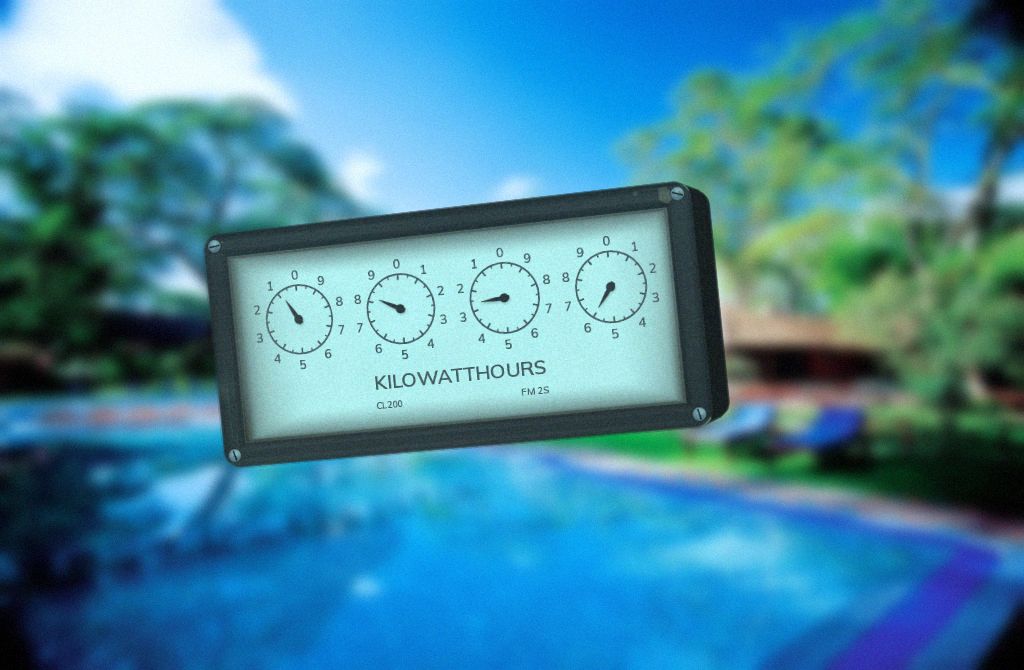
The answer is kWh 826
